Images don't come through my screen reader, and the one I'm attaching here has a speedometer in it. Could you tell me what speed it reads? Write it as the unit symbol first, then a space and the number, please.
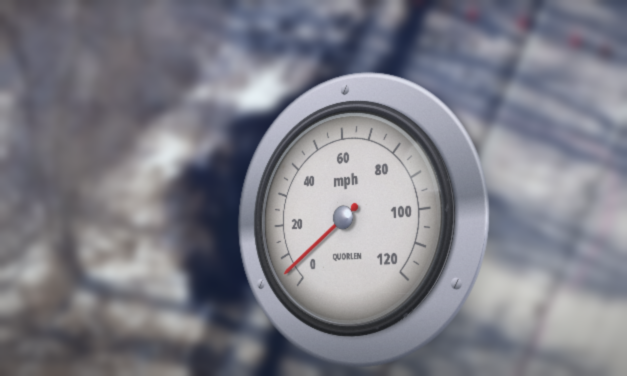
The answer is mph 5
